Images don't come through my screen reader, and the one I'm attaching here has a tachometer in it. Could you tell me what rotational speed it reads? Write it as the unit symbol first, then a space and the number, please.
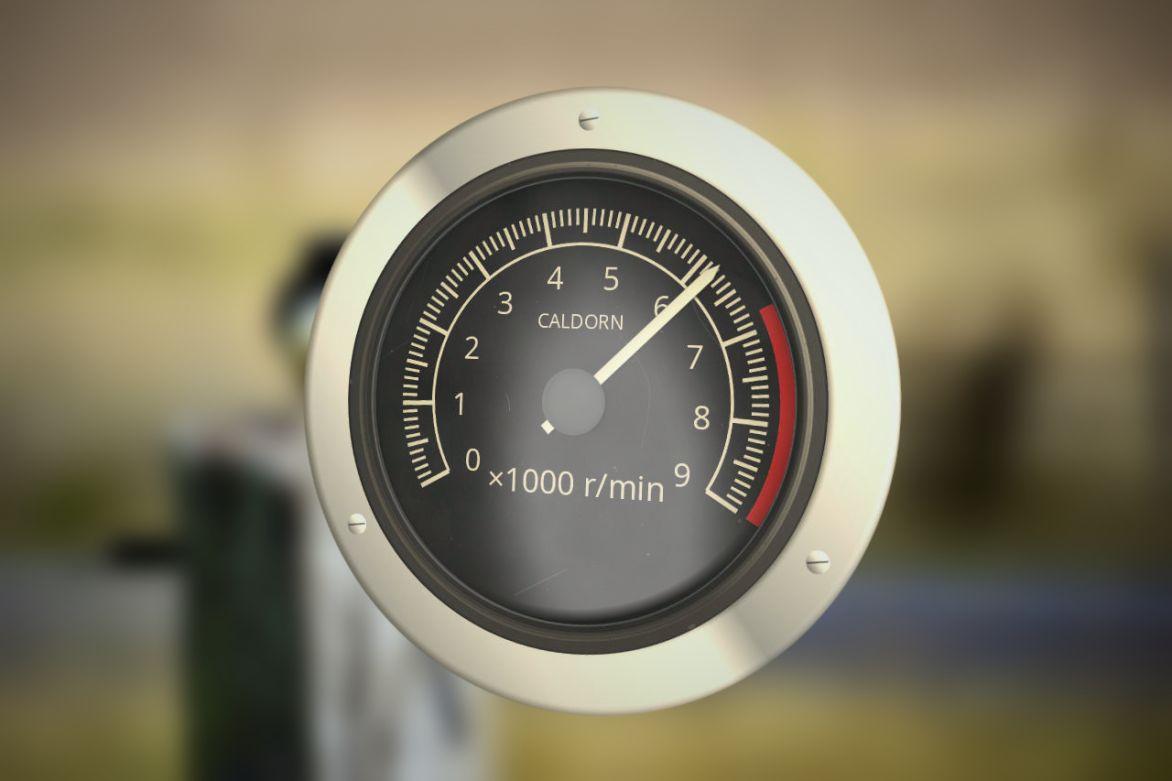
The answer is rpm 6200
